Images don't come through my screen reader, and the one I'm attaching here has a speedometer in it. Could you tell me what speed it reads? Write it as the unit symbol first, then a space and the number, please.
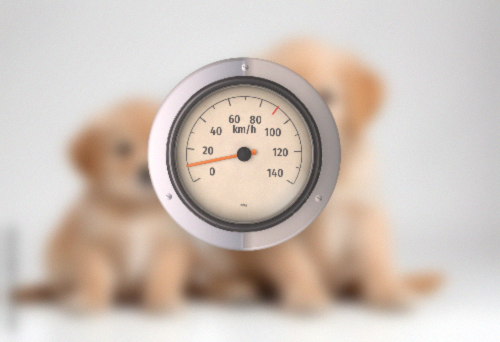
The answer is km/h 10
